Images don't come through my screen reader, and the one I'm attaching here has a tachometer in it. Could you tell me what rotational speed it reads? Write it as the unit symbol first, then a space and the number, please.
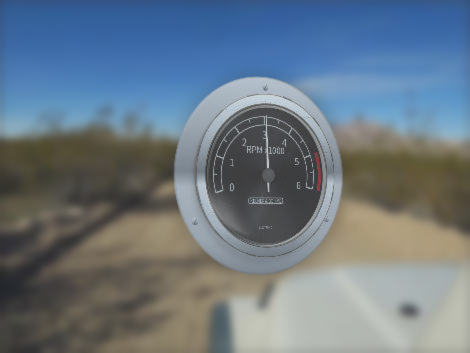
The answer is rpm 3000
